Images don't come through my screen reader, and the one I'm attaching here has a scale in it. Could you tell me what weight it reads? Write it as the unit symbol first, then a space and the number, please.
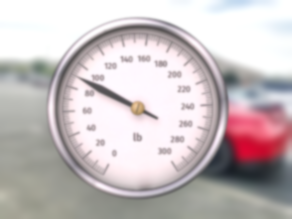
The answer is lb 90
